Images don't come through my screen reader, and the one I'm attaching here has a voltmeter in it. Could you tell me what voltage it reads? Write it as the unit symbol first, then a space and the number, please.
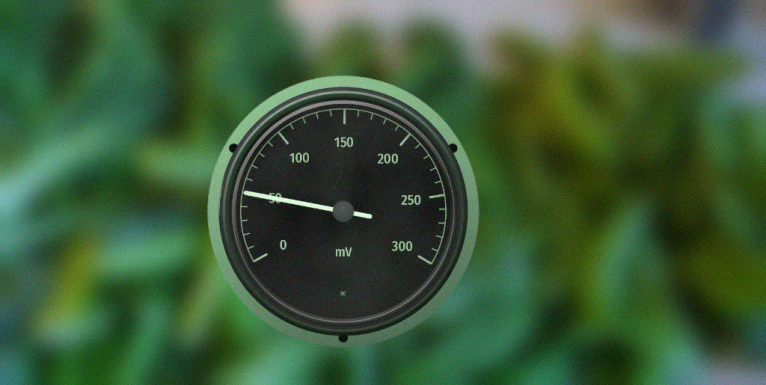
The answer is mV 50
